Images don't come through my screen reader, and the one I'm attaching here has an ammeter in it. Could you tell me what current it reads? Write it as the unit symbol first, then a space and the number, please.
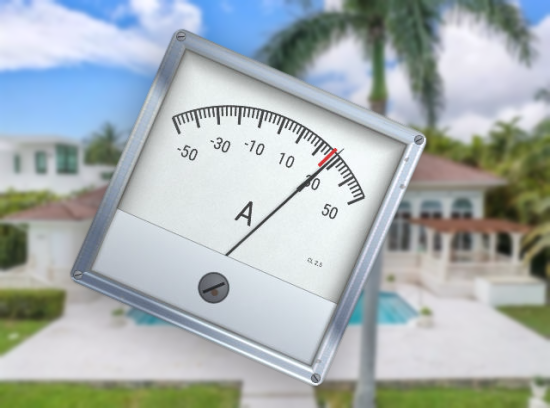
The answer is A 28
